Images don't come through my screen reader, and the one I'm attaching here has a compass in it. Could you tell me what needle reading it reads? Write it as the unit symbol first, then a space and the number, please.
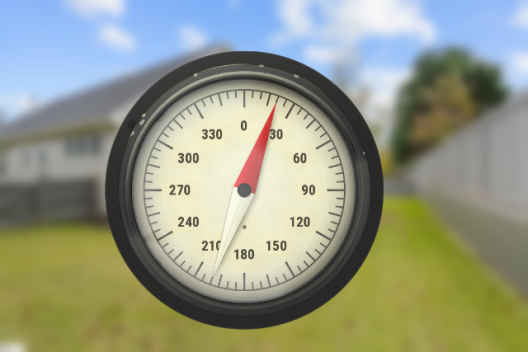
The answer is ° 20
